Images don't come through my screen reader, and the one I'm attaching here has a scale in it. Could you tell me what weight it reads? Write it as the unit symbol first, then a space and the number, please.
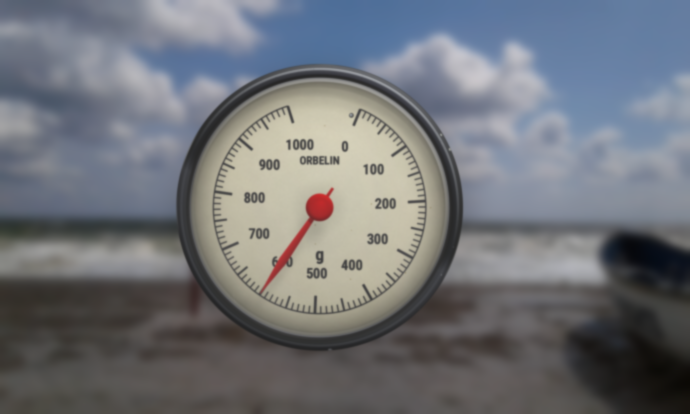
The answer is g 600
